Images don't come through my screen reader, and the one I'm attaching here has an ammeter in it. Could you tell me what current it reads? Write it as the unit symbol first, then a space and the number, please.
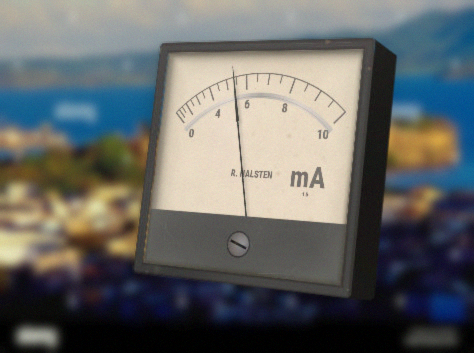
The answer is mA 5.5
